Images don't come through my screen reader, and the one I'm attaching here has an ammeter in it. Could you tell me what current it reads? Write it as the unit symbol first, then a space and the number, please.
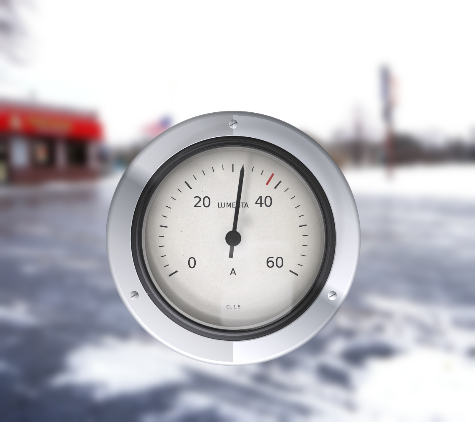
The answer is A 32
